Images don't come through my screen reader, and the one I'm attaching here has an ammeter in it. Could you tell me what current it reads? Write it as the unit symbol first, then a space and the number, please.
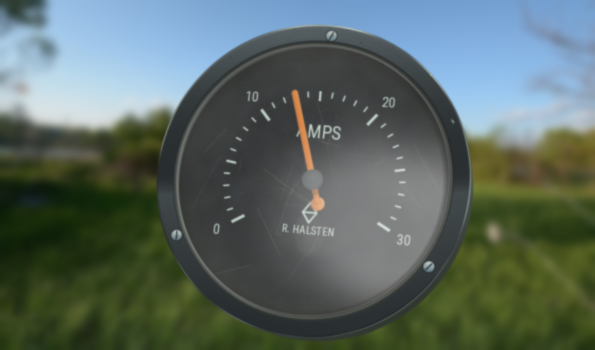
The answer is A 13
